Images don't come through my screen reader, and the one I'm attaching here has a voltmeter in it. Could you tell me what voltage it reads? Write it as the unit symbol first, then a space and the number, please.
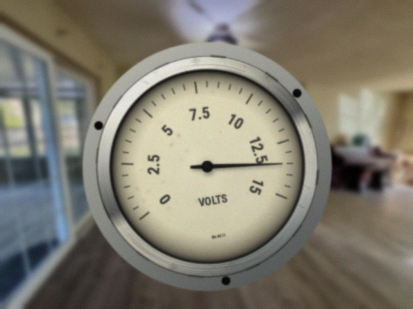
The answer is V 13.5
